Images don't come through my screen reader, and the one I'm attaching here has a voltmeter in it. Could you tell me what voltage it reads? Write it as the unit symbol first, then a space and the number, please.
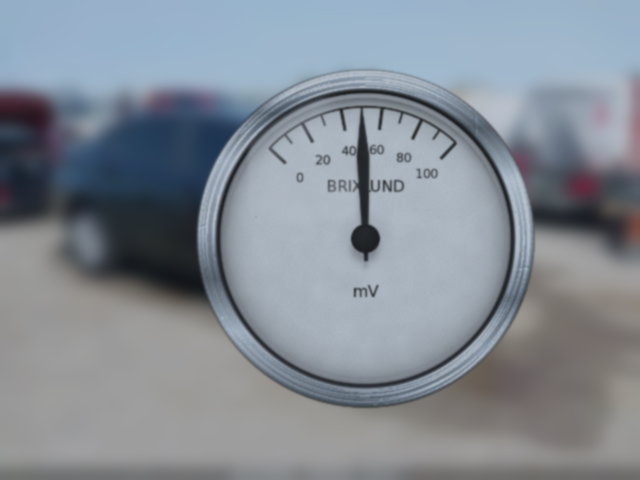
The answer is mV 50
